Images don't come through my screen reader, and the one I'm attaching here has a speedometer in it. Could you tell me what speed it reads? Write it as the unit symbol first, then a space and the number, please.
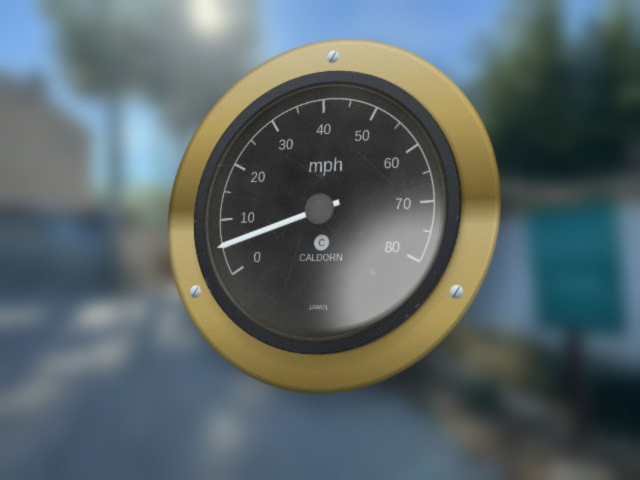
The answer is mph 5
